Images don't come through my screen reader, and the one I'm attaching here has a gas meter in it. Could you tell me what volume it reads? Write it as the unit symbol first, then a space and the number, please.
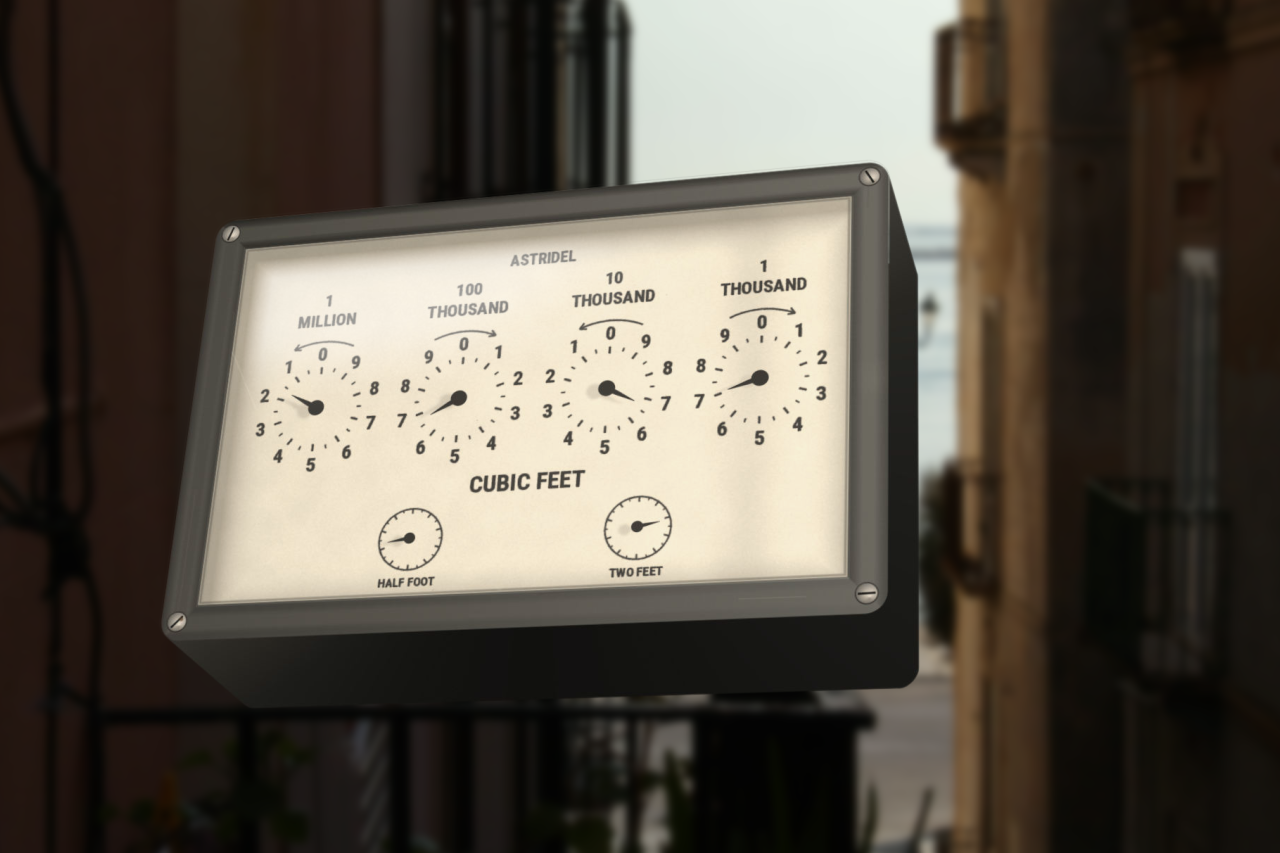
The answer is ft³ 166700
